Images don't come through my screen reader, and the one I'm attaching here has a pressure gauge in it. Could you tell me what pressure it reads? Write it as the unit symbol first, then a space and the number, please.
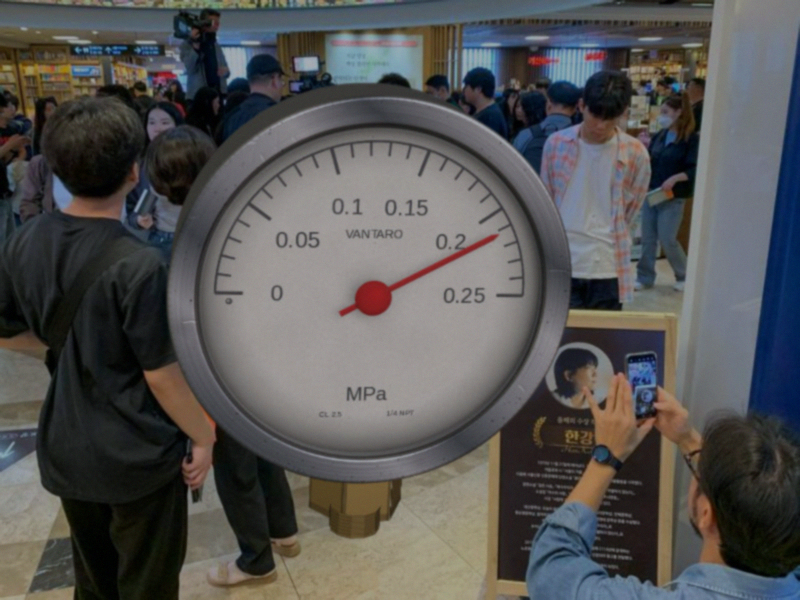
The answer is MPa 0.21
